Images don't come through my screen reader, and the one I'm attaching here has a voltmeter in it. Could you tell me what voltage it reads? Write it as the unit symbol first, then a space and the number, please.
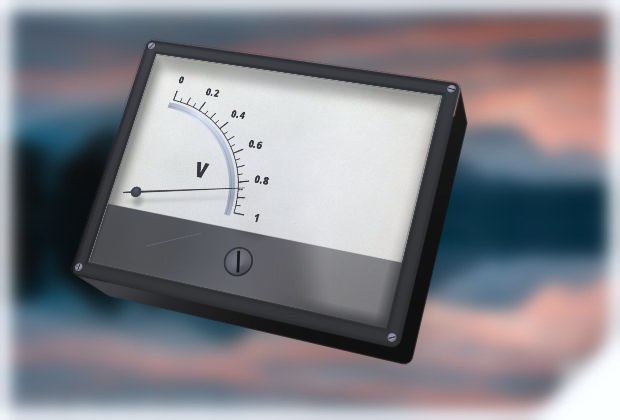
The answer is V 0.85
